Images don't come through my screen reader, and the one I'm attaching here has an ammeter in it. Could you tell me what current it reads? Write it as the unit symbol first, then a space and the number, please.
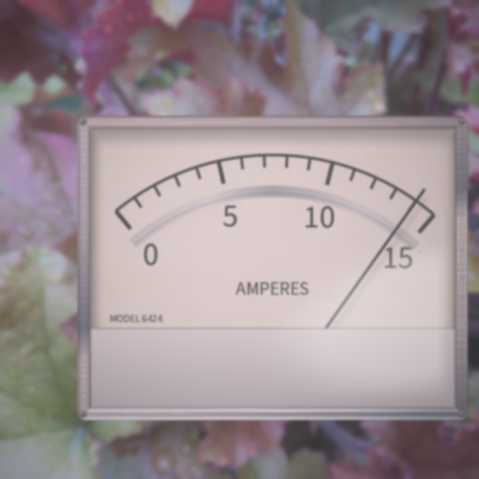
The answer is A 14
